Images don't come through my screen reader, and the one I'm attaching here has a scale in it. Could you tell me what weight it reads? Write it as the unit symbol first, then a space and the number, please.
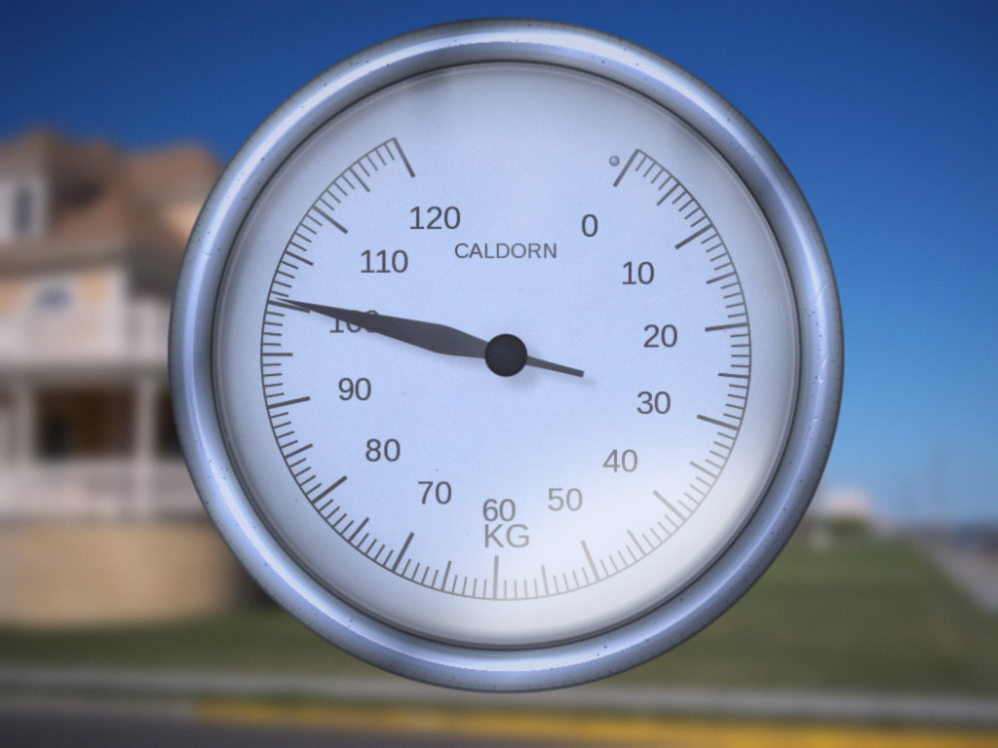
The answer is kg 100.5
